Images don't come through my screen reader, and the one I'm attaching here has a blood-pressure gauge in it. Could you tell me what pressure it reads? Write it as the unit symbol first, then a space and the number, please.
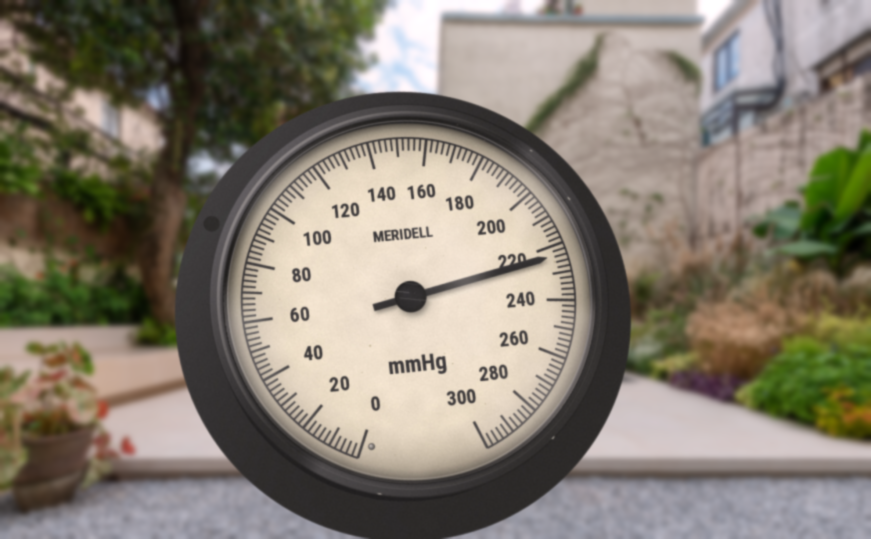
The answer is mmHg 224
